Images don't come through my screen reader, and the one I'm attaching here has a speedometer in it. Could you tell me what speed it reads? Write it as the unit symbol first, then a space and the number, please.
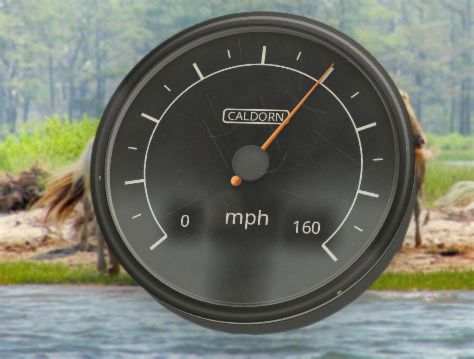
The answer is mph 100
